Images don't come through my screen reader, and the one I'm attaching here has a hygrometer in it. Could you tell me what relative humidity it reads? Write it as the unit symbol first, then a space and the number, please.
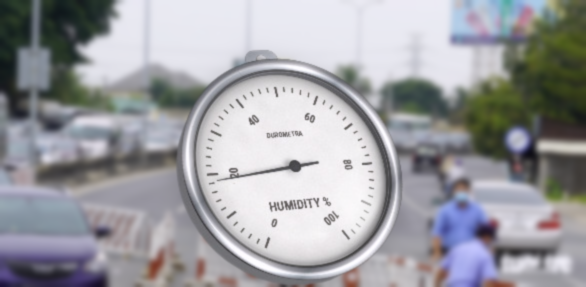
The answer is % 18
